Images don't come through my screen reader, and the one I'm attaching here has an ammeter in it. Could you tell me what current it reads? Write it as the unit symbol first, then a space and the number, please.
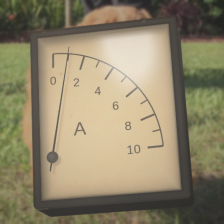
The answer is A 1
